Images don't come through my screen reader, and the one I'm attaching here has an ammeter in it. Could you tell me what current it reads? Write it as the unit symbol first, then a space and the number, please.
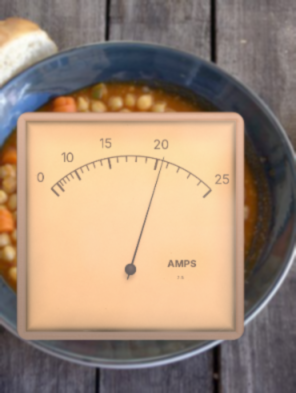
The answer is A 20.5
